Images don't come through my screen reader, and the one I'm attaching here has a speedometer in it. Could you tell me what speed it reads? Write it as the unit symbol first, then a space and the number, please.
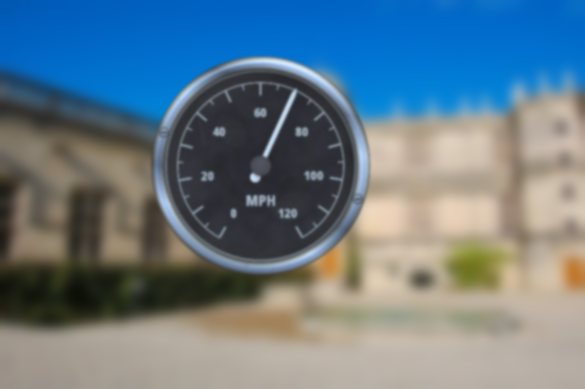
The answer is mph 70
